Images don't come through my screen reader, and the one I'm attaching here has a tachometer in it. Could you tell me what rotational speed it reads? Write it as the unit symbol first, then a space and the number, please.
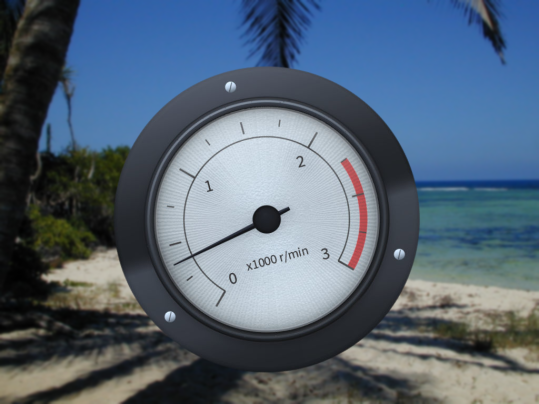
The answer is rpm 375
